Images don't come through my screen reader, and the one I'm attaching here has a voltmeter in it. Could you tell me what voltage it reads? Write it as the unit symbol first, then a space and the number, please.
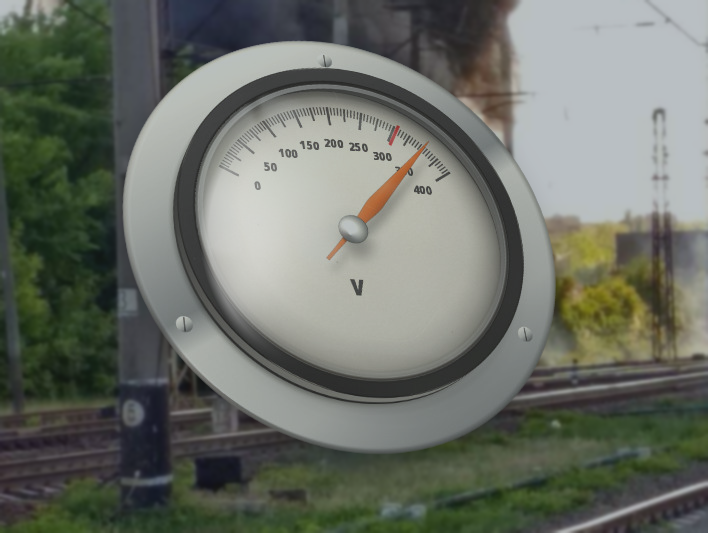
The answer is V 350
